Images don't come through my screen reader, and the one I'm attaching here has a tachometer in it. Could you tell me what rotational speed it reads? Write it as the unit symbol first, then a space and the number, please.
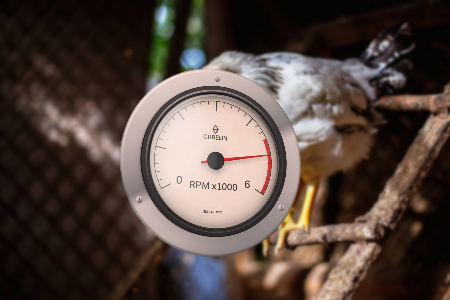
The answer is rpm 5000
